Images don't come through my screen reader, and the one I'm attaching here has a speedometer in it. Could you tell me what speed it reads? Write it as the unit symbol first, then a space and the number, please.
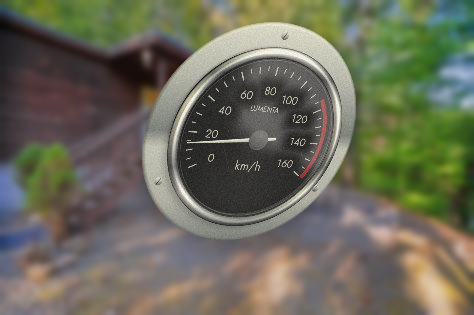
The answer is km/h 15
